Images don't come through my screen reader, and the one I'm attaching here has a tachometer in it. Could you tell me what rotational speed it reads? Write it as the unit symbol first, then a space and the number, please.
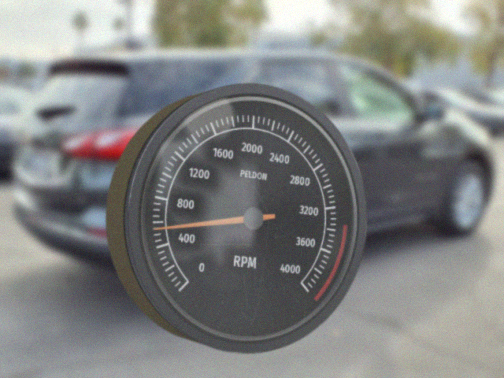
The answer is rpm 550
